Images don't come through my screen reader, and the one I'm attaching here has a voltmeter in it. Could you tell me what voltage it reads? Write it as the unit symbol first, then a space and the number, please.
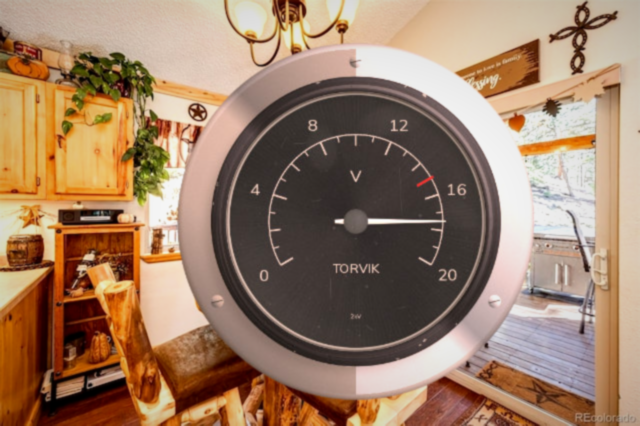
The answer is V 17.5
